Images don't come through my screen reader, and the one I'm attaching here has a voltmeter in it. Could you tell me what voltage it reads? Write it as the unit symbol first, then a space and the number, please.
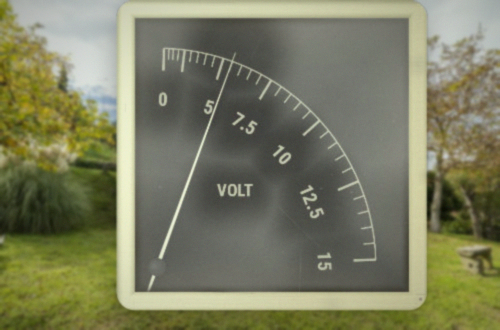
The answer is V 5.5
